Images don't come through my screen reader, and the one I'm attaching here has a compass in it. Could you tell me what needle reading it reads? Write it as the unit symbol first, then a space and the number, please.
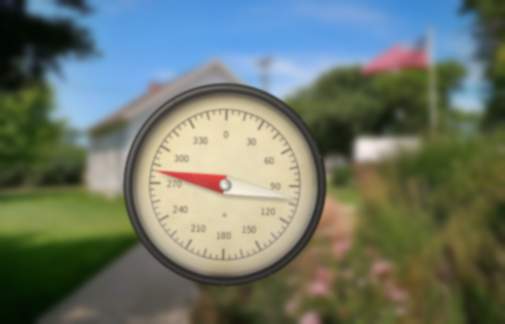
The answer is ° 280
